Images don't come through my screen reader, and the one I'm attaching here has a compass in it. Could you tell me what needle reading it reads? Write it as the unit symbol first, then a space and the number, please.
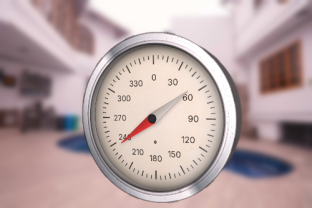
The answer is ° 235
